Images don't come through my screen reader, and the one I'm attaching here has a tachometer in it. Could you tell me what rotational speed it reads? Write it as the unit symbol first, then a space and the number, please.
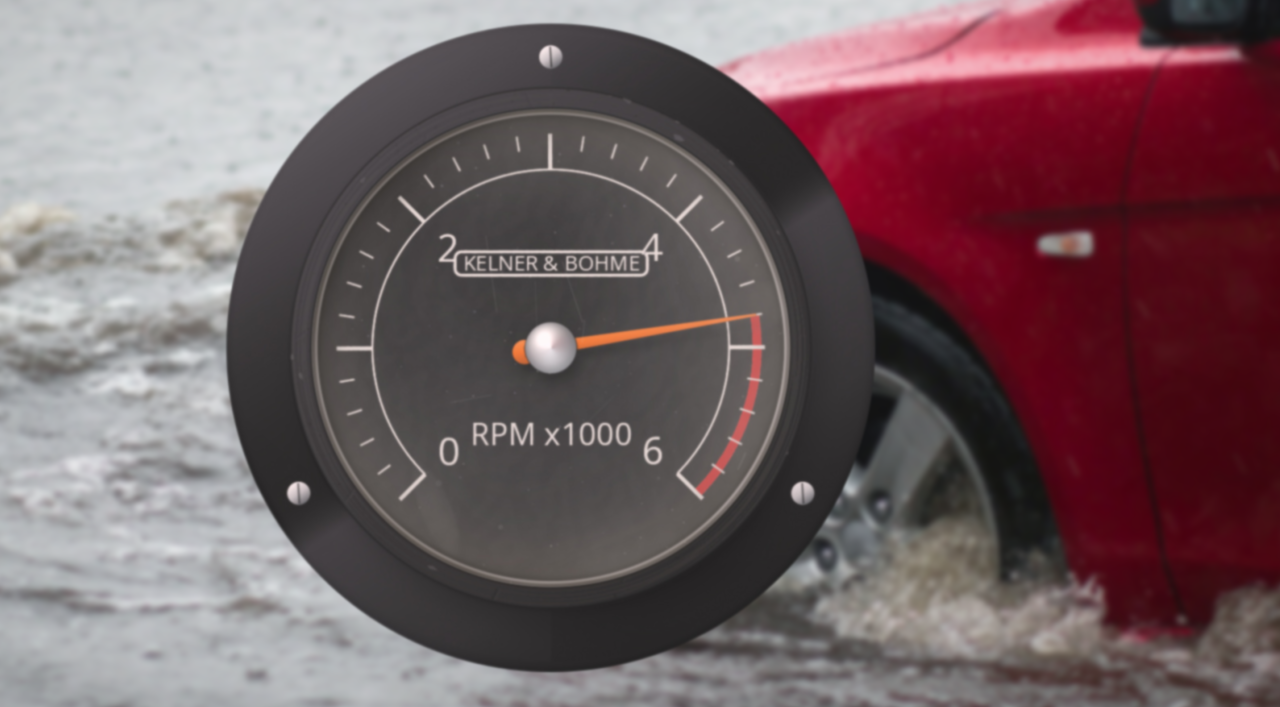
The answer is rpm 4800
